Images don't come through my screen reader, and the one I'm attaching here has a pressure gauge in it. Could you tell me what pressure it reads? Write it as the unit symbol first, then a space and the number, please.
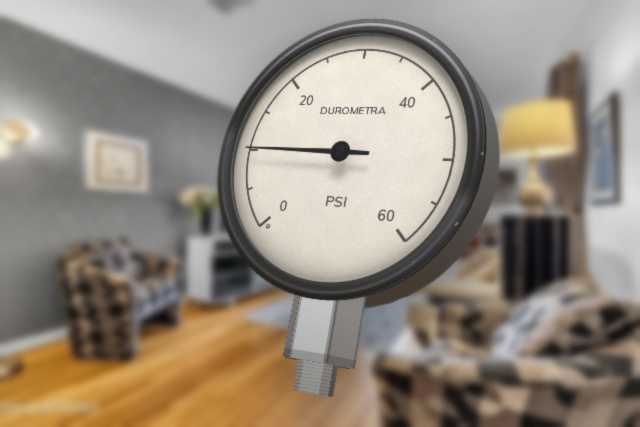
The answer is psi 10
